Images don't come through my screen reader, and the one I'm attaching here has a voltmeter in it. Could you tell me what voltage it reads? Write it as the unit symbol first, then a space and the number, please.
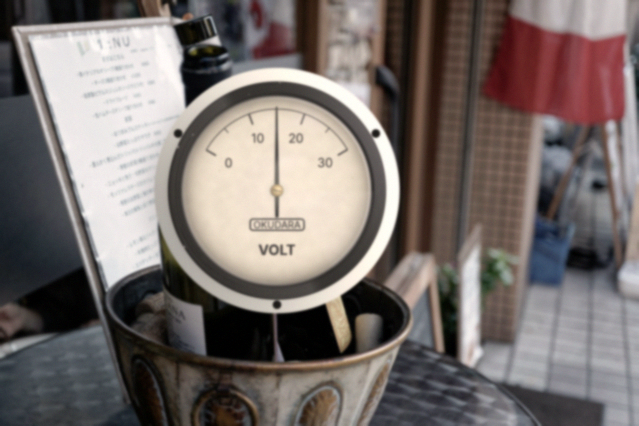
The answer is V 15
